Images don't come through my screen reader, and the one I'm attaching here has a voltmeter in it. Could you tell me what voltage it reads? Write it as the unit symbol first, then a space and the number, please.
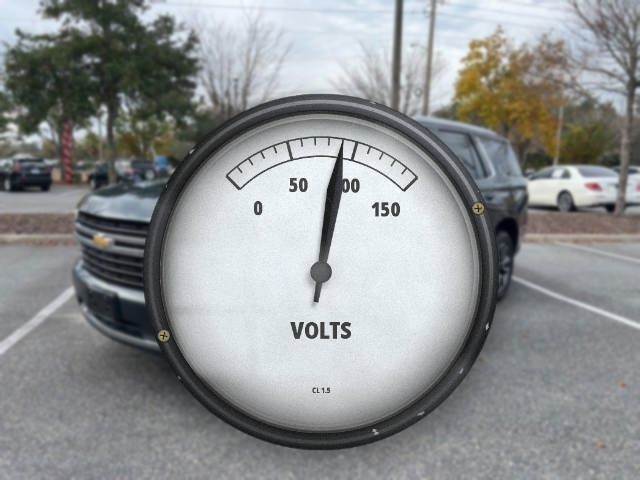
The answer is V 90
